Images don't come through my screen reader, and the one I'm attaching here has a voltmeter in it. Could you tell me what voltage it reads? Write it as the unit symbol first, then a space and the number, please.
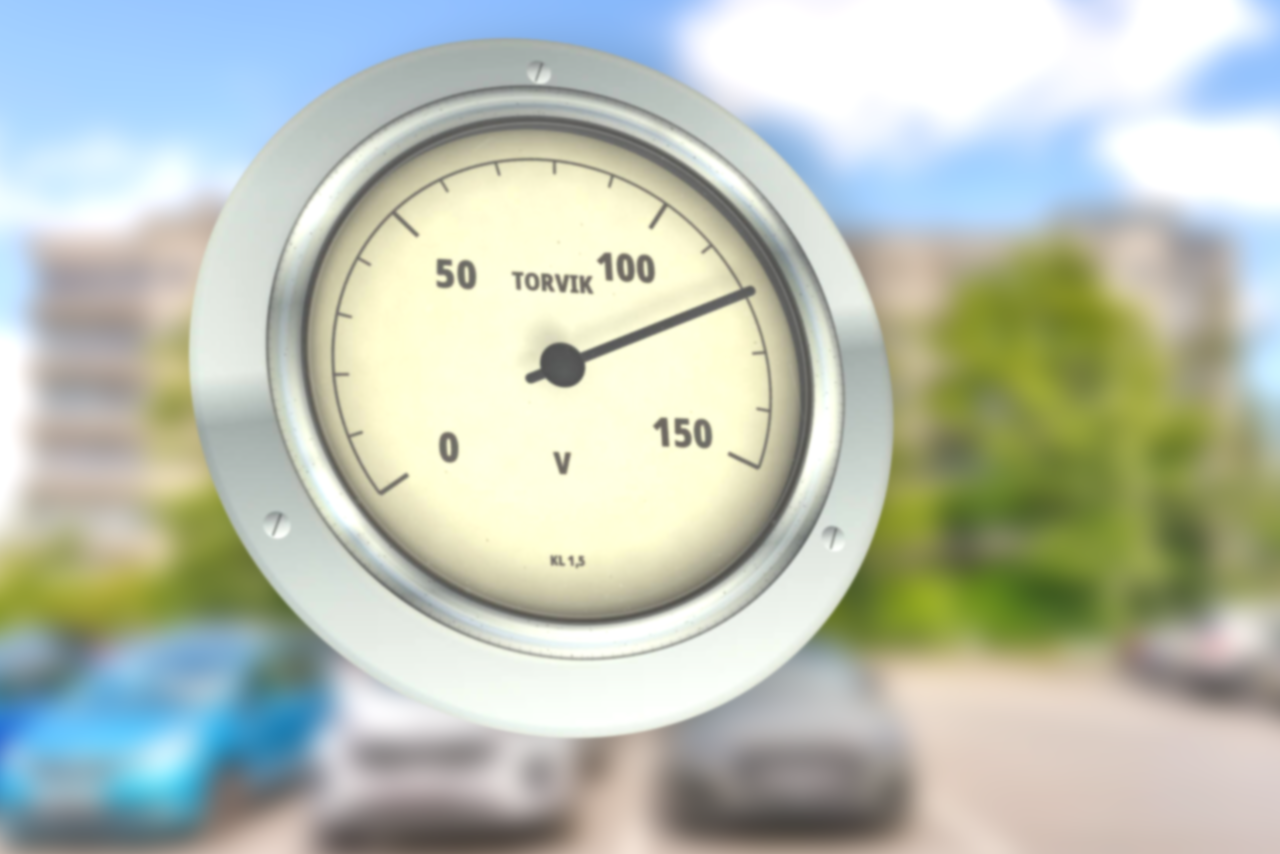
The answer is V 120
